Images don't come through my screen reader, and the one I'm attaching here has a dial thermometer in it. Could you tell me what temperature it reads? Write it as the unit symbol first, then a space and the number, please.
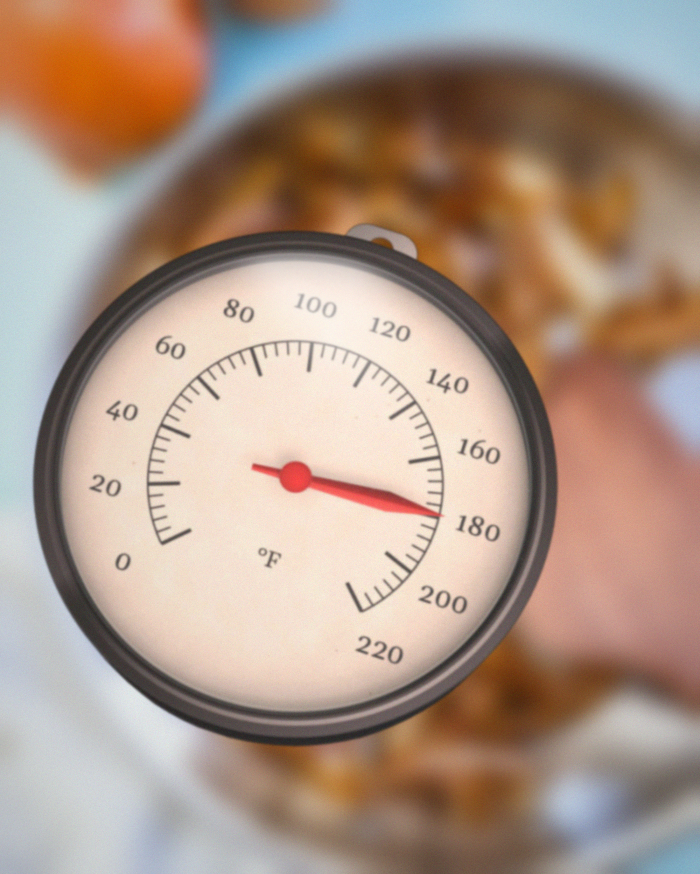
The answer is °F 180
